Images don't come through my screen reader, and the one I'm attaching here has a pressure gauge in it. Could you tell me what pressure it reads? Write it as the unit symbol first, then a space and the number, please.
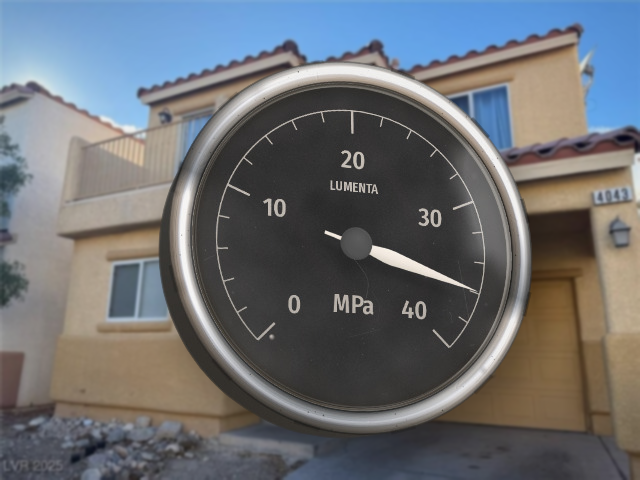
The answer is MPa 36
